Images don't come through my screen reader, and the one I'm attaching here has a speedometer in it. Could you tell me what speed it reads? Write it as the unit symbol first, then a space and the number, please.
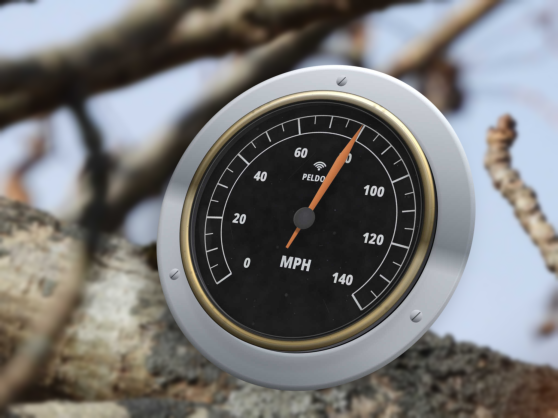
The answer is mph 80
